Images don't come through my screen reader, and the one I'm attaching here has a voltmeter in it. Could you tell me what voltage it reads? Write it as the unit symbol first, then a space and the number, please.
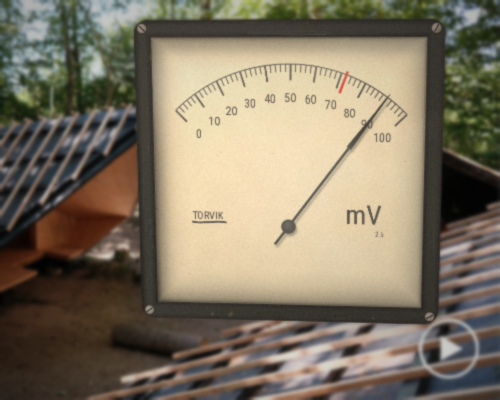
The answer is mV 90
